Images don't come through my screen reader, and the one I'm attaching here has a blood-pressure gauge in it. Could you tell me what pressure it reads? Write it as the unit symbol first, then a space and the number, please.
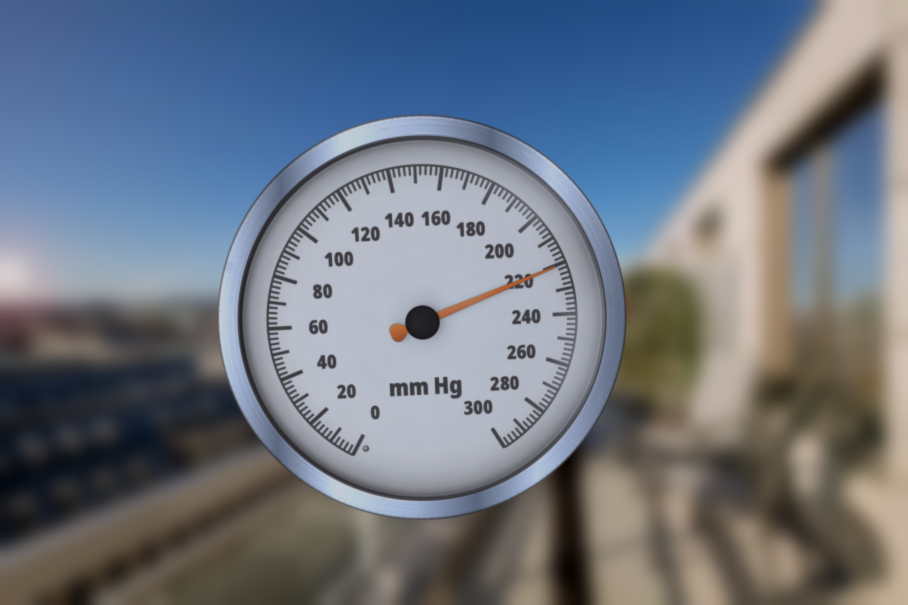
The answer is mmHg 220
